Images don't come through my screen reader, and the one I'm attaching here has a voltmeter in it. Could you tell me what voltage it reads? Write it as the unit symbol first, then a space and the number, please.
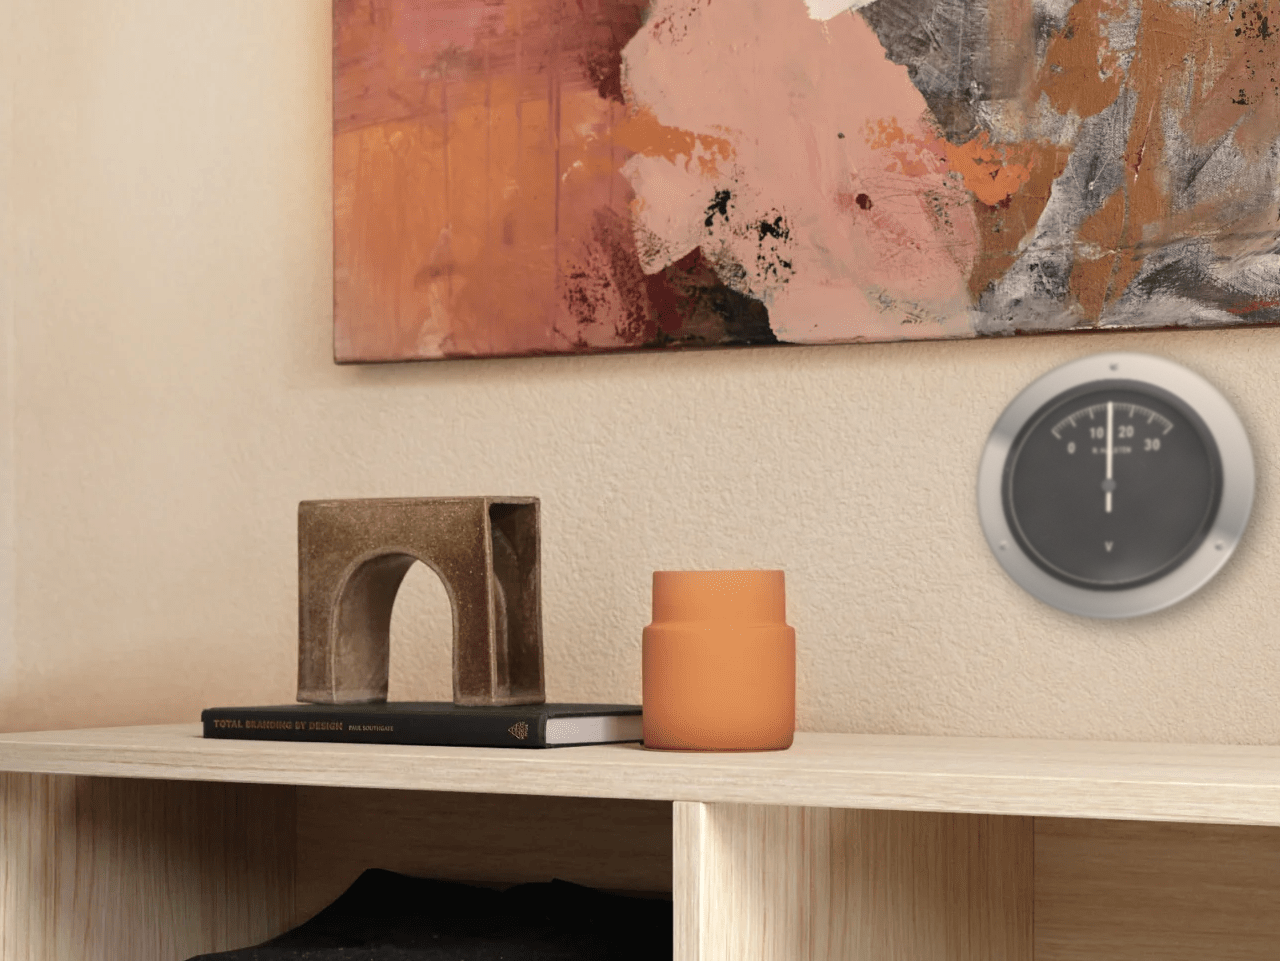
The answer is V 15
